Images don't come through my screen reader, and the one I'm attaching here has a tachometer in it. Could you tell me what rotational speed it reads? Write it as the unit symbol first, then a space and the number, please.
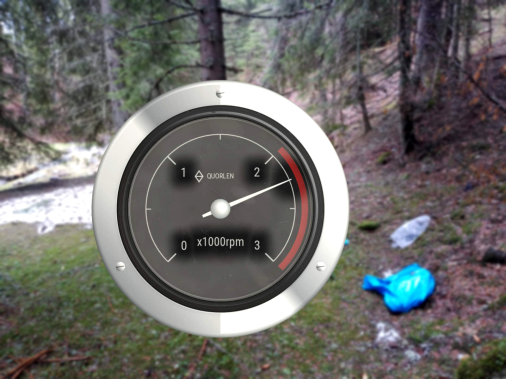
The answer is rpm 2250
